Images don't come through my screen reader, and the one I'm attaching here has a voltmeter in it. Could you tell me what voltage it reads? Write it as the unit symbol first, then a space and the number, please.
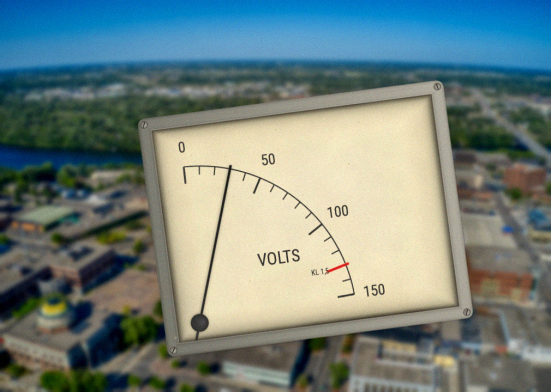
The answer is V 30
